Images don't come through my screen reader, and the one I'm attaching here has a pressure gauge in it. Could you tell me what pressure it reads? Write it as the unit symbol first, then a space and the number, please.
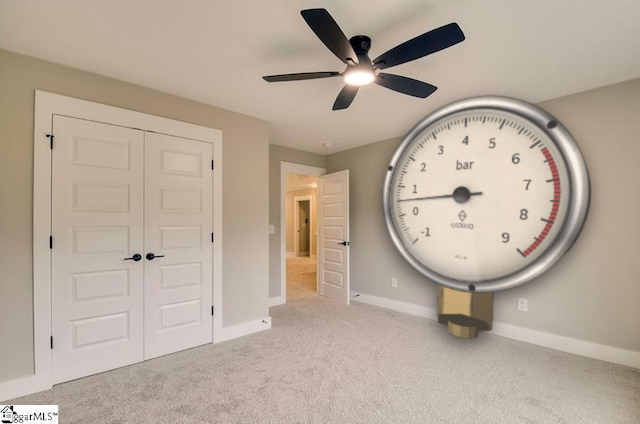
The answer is bar 0.5
